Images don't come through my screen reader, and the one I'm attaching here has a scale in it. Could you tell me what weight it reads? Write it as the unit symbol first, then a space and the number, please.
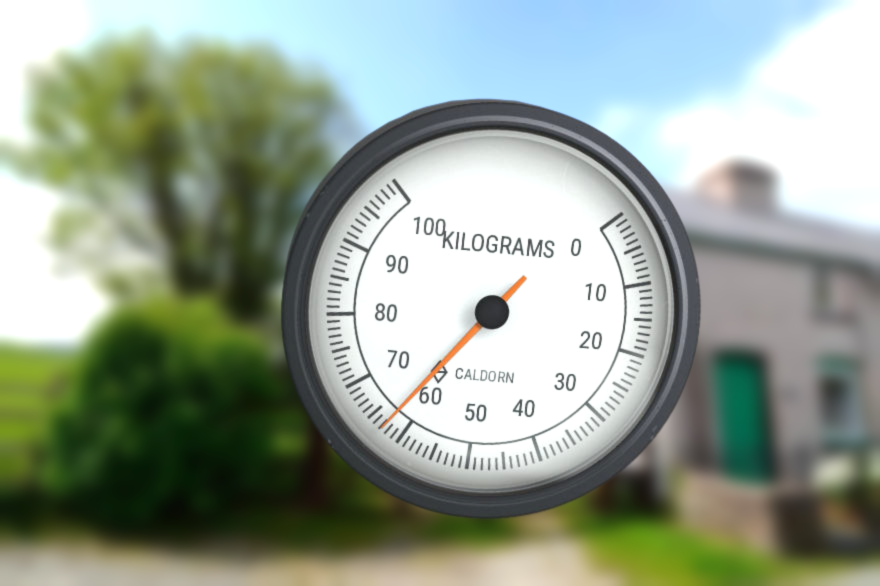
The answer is kg 63
